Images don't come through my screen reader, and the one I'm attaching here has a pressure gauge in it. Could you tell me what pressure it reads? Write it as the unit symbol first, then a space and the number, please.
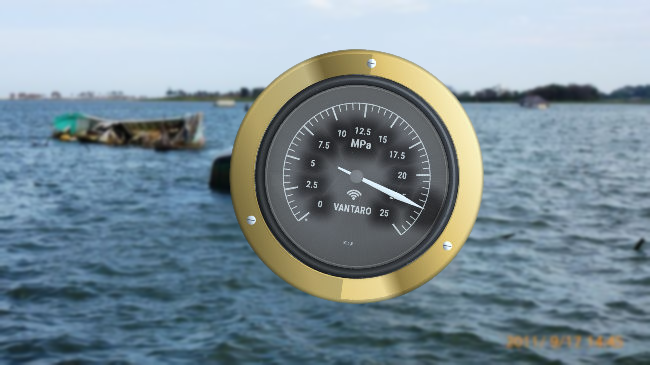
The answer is MPa 22.5
